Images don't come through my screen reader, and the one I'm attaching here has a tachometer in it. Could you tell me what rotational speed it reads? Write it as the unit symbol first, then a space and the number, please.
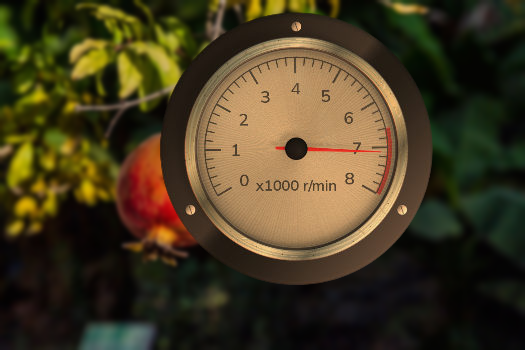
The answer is rpm 7100
